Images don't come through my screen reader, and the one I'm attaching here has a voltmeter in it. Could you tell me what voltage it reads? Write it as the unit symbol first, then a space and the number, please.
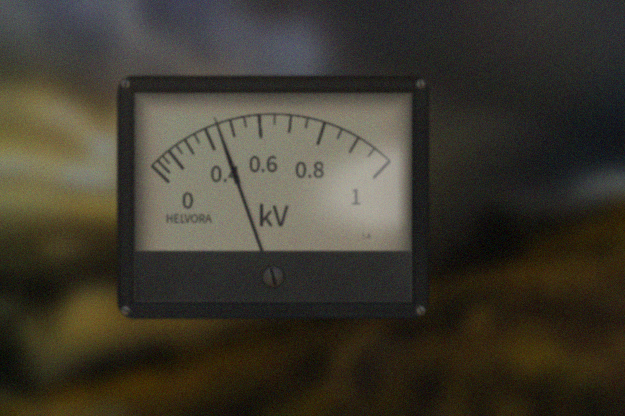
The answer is kV 0.45
